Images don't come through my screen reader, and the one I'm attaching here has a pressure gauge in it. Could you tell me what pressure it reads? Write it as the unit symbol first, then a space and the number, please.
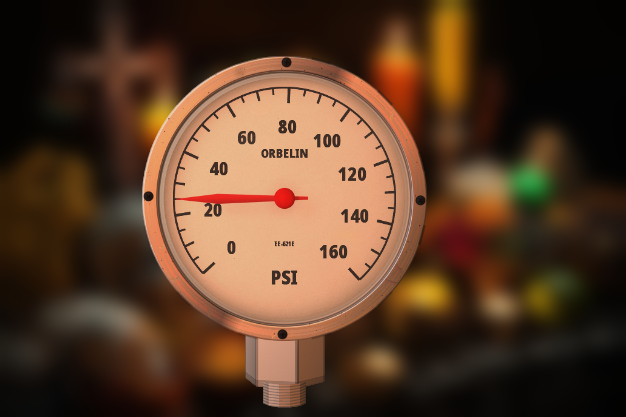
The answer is psi 25
